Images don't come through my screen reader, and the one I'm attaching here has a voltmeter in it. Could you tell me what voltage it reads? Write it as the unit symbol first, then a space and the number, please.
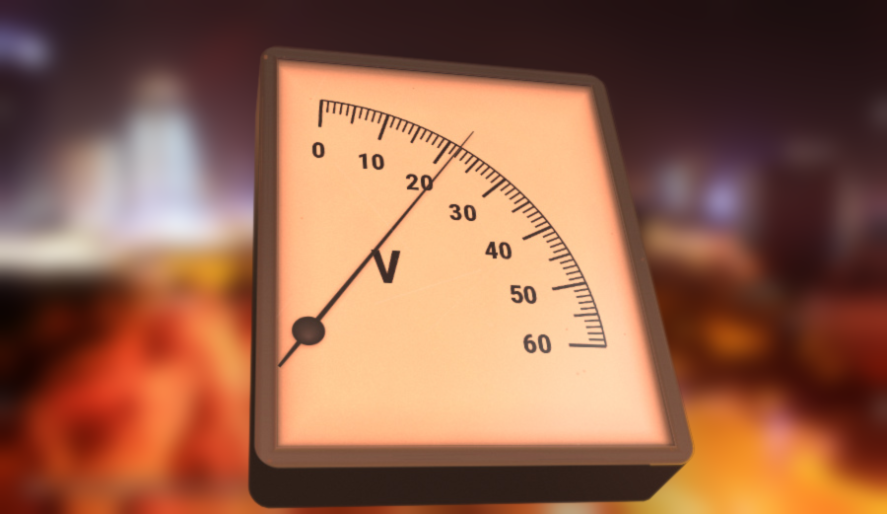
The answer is V 22
